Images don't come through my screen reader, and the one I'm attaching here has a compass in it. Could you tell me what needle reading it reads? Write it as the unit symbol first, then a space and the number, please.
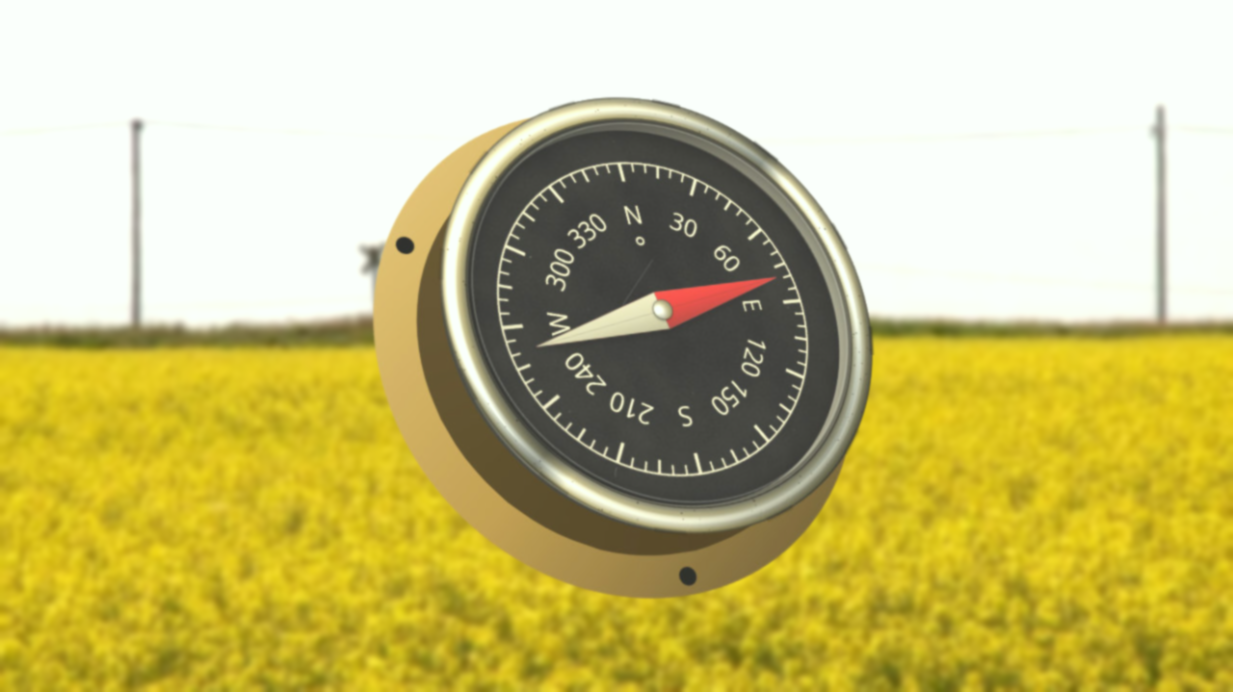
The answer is ° 80
